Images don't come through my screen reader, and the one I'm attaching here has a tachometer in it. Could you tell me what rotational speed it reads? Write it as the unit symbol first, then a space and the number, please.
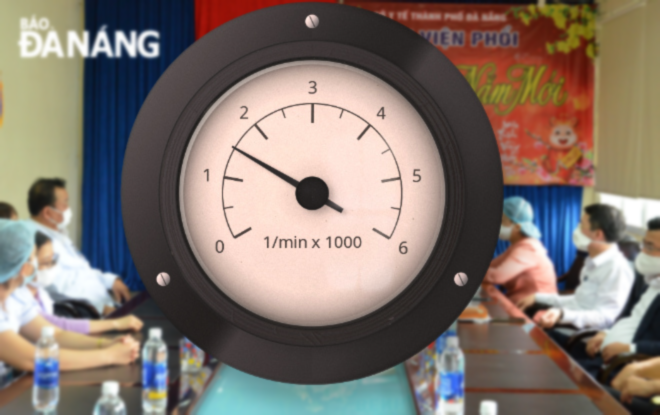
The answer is rpm 1500
